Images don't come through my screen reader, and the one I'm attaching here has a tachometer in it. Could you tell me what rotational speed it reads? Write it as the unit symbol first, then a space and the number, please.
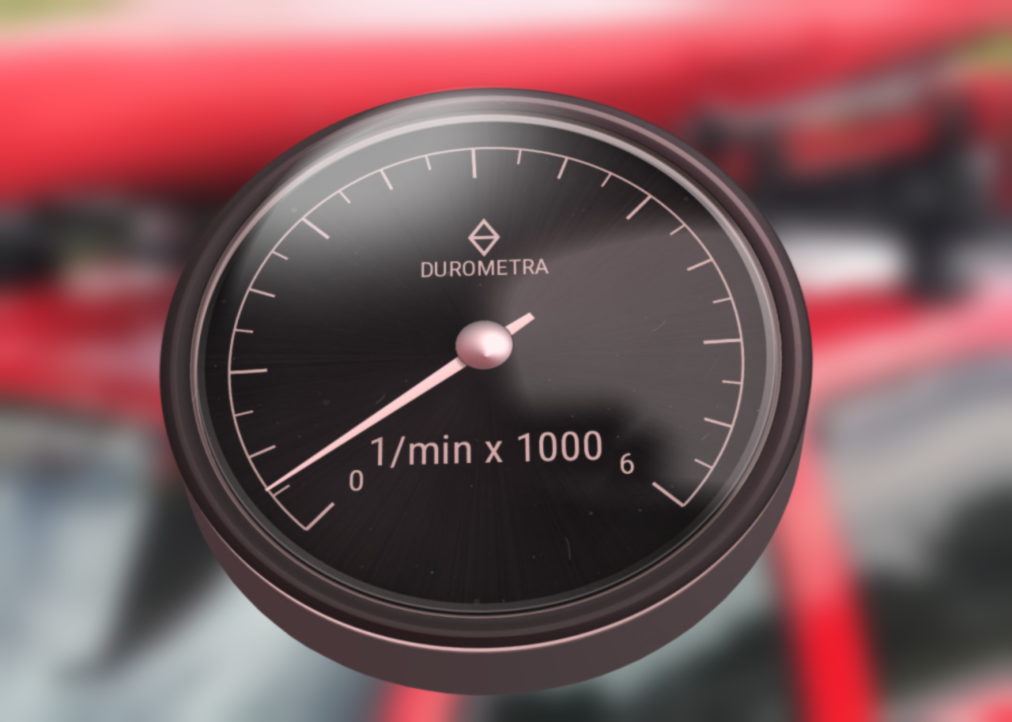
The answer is rpm 250
